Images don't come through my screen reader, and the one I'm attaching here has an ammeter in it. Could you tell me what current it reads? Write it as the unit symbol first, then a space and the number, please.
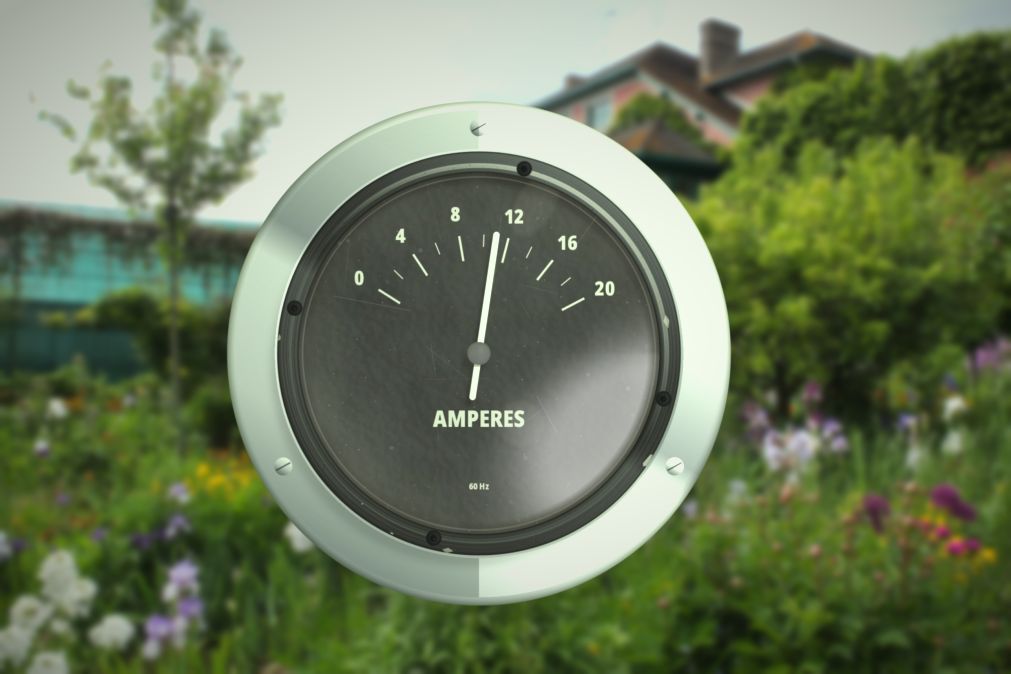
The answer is A 11
